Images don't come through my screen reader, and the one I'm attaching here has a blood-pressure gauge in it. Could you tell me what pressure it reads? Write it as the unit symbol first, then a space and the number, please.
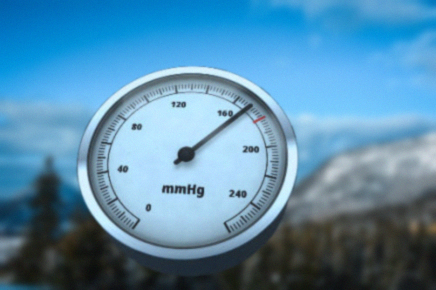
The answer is mmHg 170
